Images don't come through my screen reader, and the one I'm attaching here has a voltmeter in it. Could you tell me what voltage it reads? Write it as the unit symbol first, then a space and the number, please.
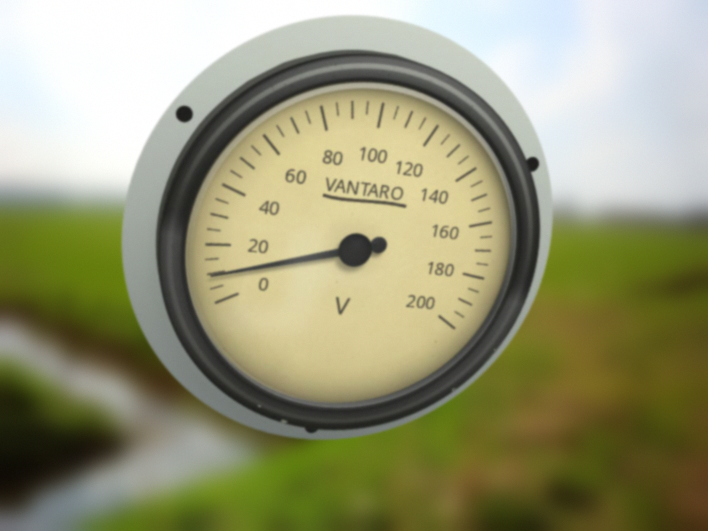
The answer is V 10
